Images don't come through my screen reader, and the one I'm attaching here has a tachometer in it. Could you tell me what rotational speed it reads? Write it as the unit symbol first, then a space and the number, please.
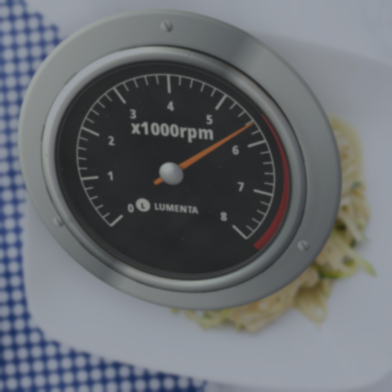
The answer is rpm 5600
